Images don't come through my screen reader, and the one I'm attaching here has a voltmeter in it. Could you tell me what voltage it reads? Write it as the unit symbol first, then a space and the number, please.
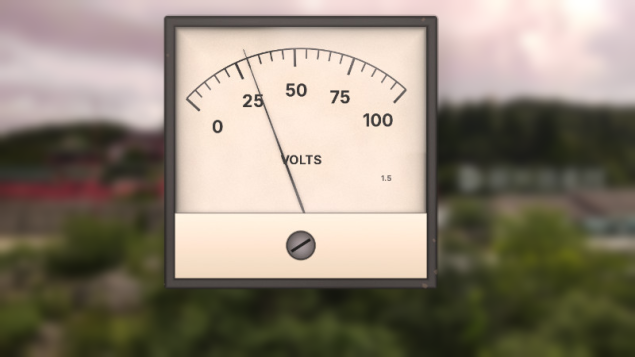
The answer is V 30
